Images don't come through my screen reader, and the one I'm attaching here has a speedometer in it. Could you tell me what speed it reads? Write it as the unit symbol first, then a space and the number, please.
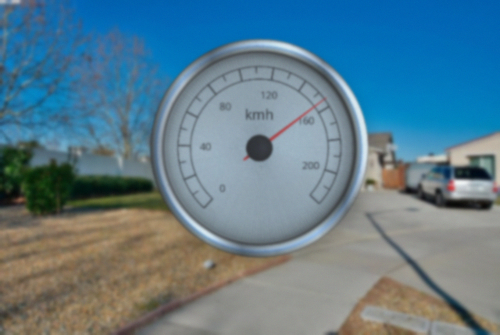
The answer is km/h 155
